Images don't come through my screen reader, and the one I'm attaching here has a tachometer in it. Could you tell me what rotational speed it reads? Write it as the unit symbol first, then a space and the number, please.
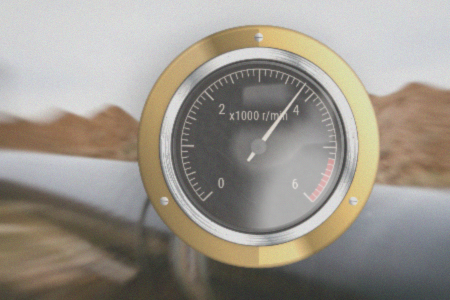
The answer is rpm 3800
